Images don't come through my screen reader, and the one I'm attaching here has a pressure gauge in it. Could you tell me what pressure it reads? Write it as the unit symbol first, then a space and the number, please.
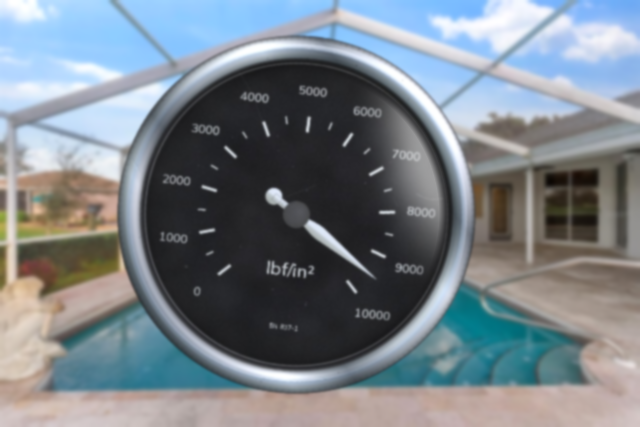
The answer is psi 9500
